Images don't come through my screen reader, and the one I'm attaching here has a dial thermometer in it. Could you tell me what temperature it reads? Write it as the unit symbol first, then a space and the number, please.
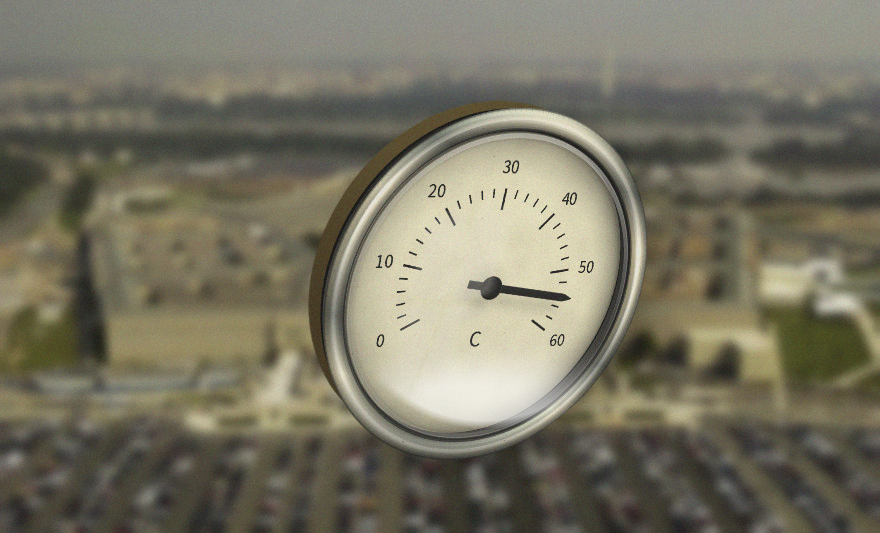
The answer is °C 54
